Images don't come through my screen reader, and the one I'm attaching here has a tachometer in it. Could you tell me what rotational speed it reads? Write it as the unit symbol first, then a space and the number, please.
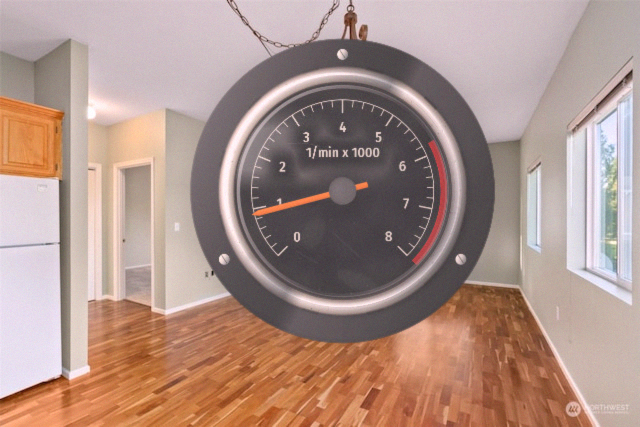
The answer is rpm 900
